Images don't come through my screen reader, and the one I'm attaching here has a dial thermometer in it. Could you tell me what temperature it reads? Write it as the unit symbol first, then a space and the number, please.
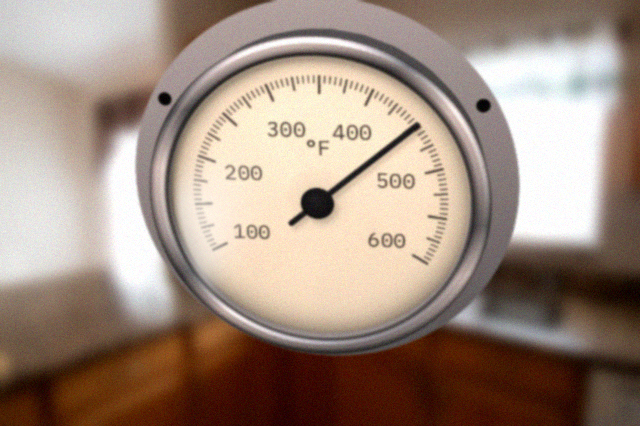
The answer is °F 450
